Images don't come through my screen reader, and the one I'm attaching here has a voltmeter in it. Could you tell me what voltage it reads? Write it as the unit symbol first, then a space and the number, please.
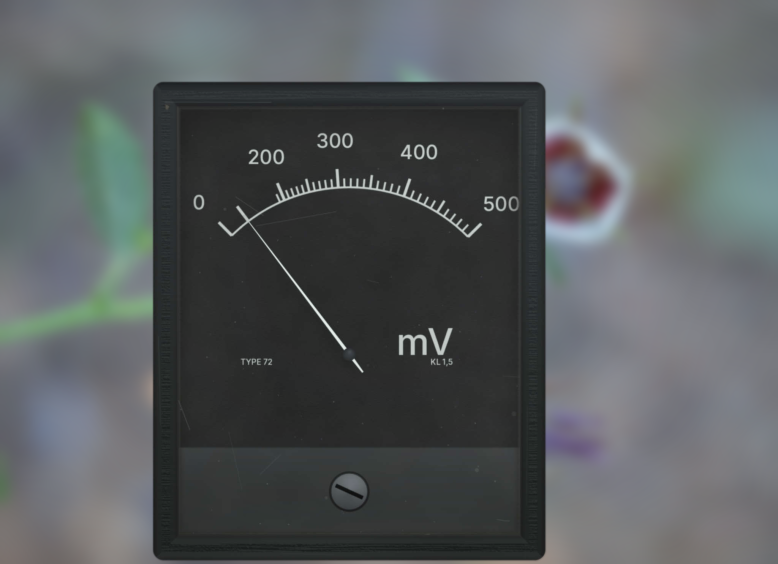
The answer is mV 100
